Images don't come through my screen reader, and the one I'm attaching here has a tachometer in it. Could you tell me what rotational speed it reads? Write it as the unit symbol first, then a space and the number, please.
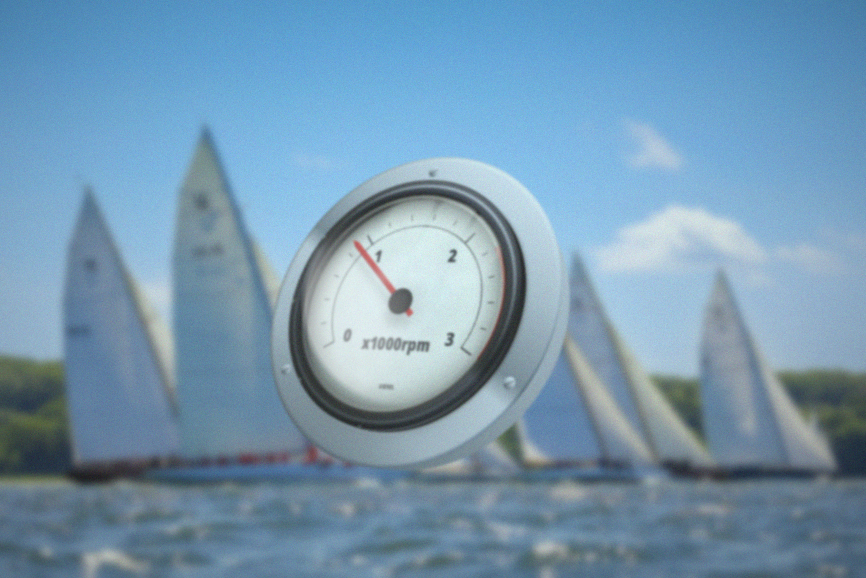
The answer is rpm 900
